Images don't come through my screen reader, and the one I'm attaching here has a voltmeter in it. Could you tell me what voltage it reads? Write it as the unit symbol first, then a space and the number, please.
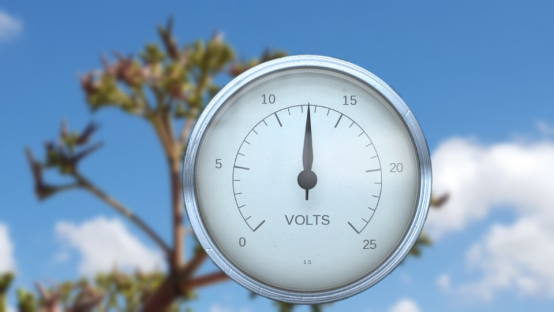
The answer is V 12.5
